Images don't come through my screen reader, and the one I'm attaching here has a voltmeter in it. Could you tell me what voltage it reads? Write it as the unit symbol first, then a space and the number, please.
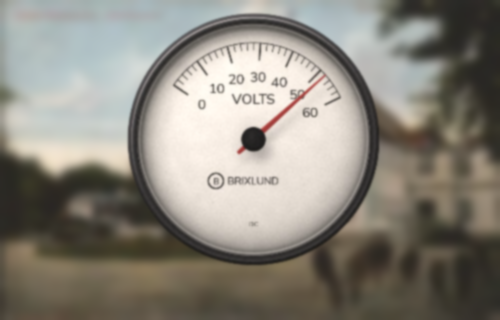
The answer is V 52
